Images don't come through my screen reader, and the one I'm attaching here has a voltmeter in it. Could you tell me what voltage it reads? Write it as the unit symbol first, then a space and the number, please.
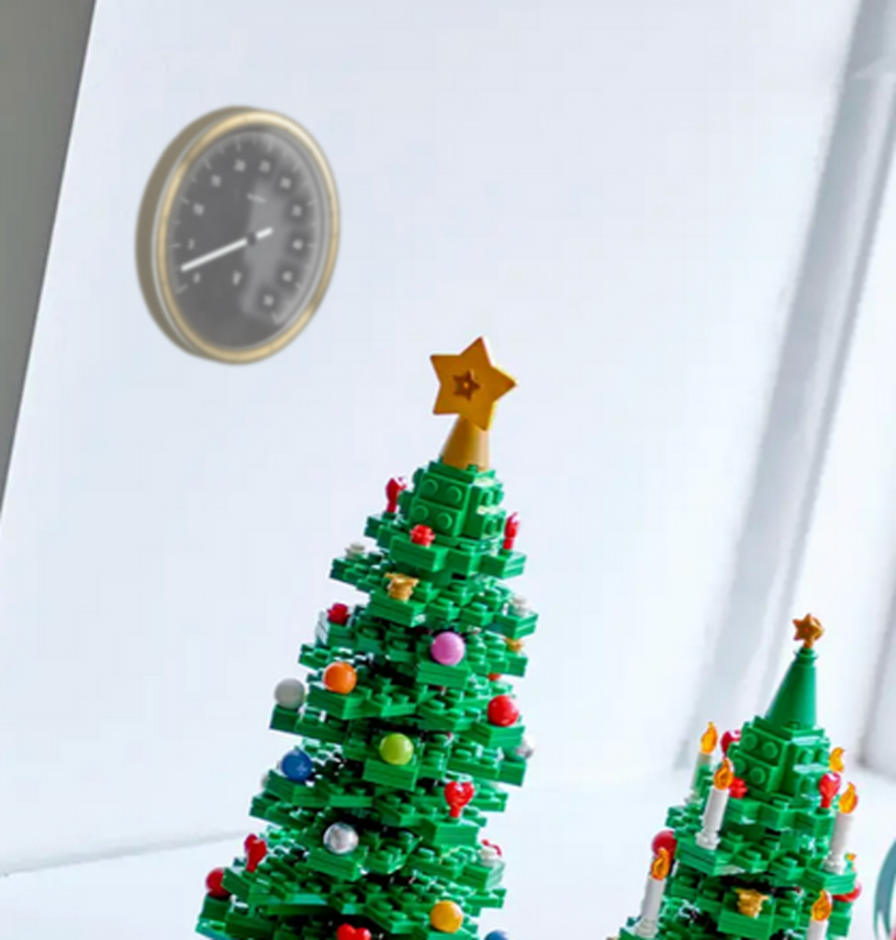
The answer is V 2.5
